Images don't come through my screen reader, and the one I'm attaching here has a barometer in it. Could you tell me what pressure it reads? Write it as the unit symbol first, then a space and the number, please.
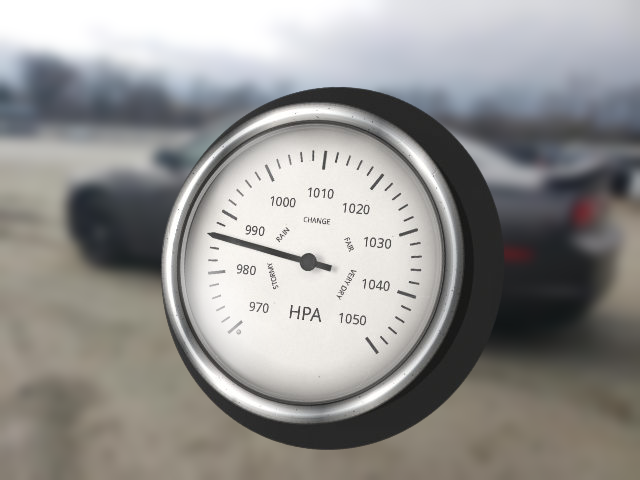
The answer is hPa 986
